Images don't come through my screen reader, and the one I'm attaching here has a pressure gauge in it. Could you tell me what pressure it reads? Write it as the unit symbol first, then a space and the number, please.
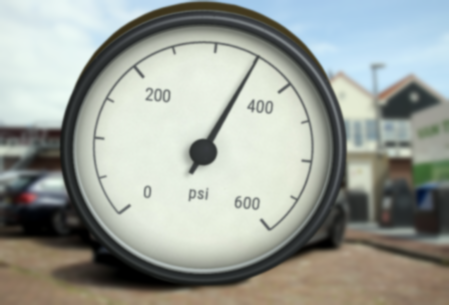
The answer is psi 350
